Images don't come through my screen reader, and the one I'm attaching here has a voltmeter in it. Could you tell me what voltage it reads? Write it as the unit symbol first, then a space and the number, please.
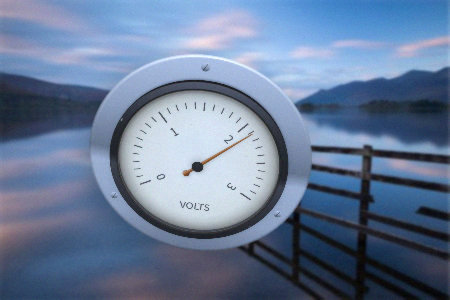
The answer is V 2.1
